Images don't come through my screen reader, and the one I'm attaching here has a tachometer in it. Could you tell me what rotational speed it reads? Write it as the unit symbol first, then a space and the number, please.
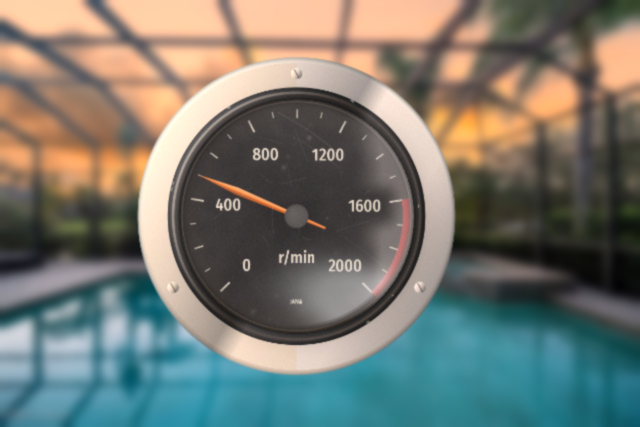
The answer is rpm 500
